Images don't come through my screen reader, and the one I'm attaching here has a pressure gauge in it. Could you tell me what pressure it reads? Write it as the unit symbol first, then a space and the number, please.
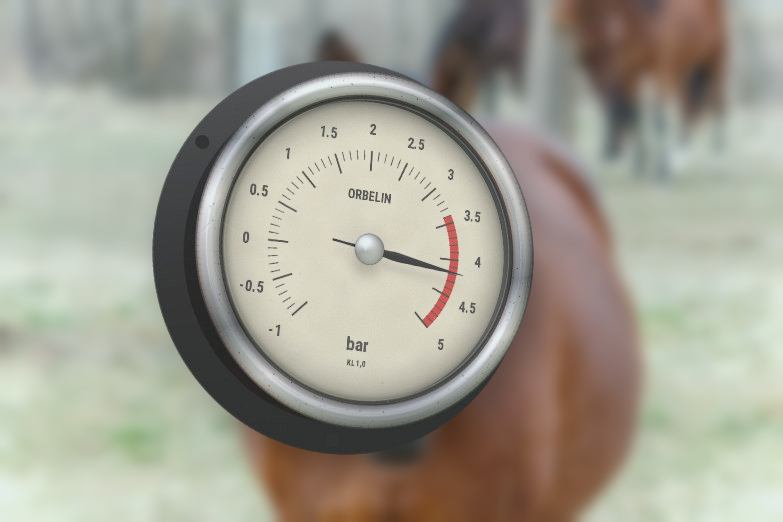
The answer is bar 4.2
